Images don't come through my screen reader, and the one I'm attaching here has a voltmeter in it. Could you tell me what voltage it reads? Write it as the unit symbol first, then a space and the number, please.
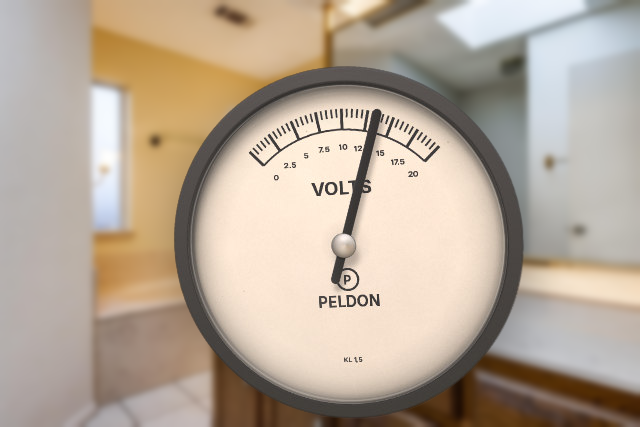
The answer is V 13.5
